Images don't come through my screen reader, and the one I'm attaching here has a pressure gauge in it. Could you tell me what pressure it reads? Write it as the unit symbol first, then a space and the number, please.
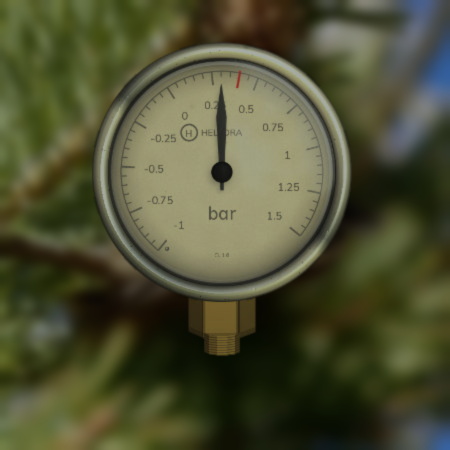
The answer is bar 0.3
